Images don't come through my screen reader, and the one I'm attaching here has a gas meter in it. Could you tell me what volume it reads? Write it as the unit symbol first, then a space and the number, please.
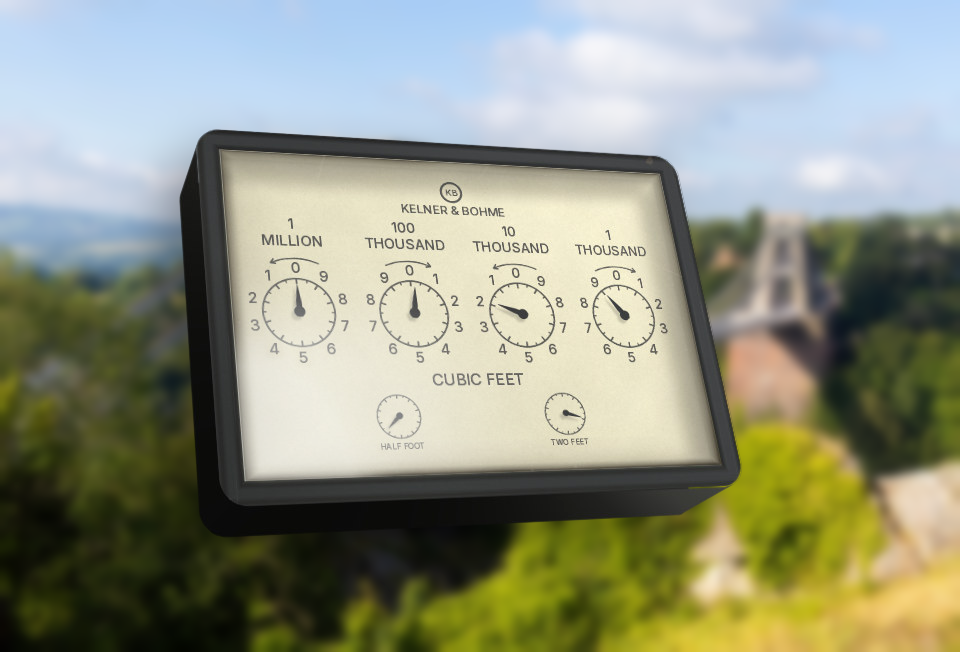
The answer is ft³ 1900
